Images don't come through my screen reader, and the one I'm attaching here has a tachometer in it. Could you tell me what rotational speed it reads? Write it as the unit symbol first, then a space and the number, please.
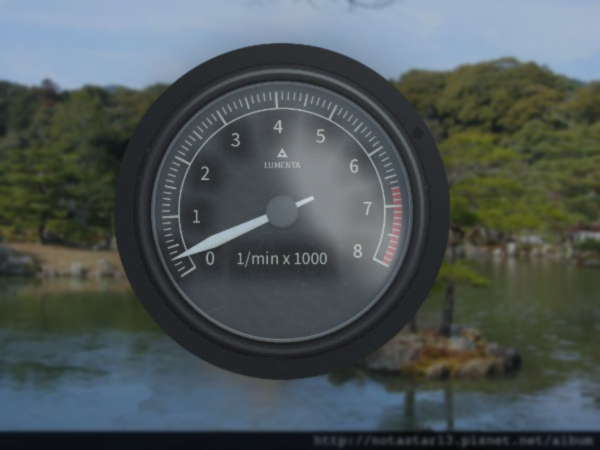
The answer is rpm 300
